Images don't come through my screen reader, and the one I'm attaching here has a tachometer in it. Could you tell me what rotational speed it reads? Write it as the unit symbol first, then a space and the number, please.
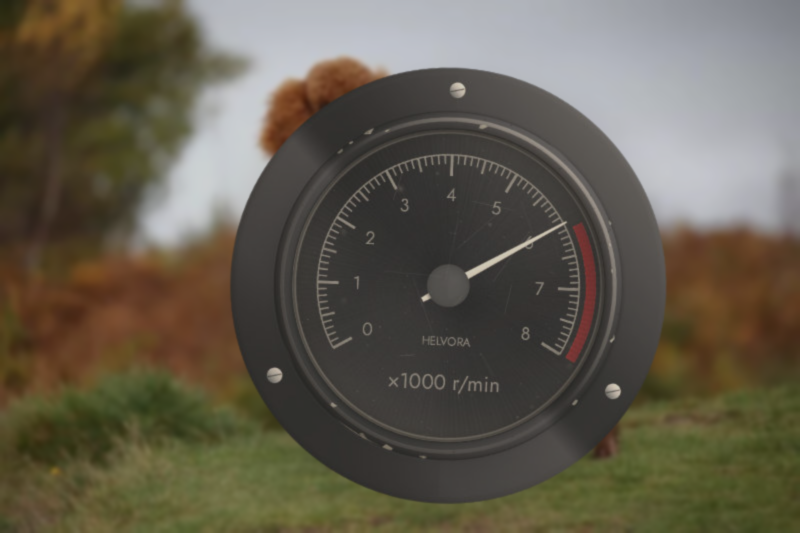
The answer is rpm 6000
